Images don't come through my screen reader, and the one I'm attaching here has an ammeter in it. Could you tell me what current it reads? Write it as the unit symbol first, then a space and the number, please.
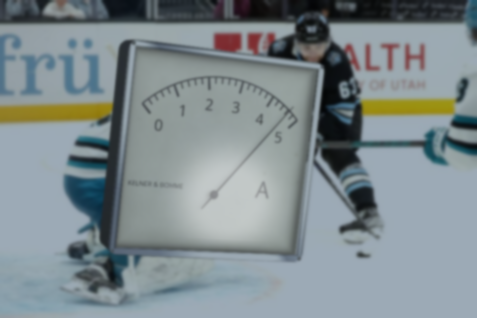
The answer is A 4.6
